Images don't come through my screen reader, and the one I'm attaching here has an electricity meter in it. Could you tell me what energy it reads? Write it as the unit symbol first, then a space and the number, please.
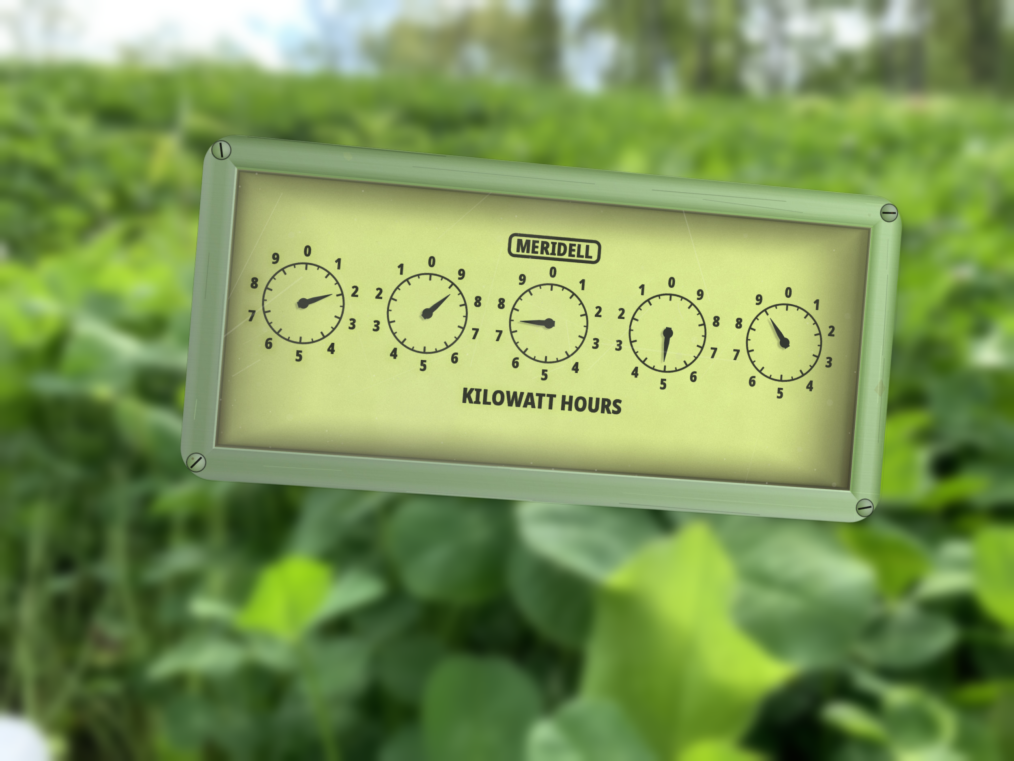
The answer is kWh 18749
